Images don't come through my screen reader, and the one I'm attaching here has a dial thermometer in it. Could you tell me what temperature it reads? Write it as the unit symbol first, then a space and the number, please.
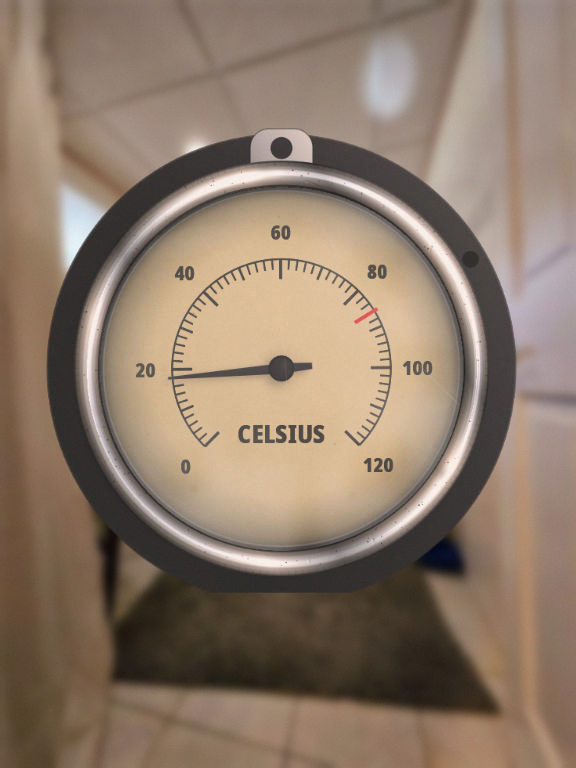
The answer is °C 18
